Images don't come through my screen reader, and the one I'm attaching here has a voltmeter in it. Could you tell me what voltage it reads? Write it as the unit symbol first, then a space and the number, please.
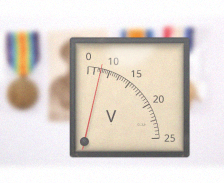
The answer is V 7.5
